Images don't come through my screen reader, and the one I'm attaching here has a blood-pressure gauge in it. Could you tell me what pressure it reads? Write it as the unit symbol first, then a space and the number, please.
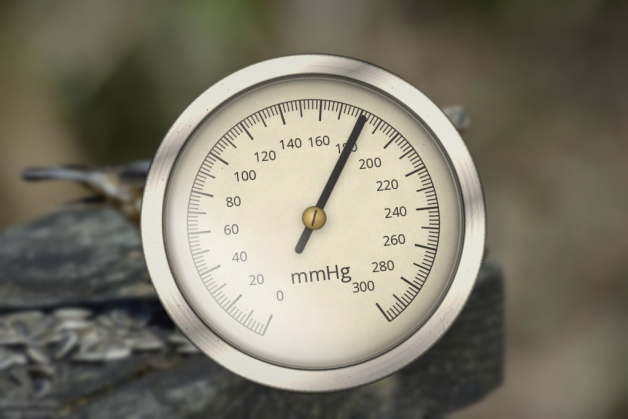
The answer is mmHg 182
